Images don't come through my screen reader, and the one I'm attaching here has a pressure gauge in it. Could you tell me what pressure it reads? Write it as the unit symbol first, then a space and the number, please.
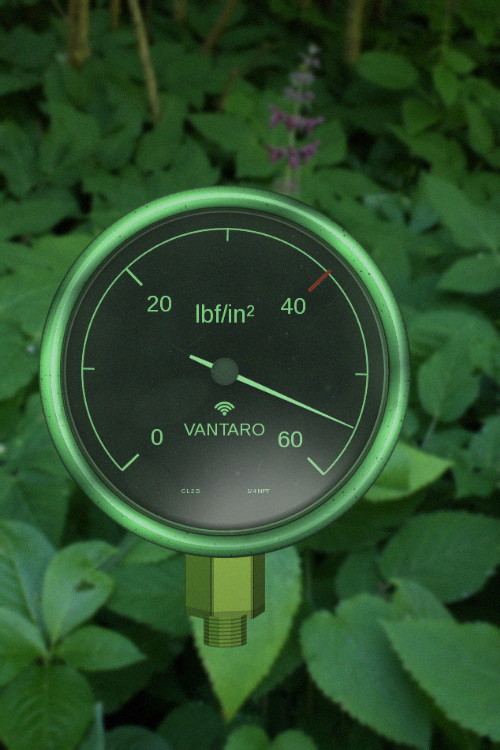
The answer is psi 55
